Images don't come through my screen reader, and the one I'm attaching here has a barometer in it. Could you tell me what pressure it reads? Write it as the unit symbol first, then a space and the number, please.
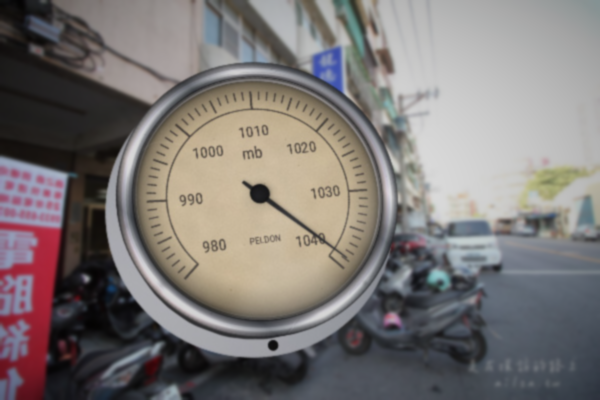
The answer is mbar 1039
